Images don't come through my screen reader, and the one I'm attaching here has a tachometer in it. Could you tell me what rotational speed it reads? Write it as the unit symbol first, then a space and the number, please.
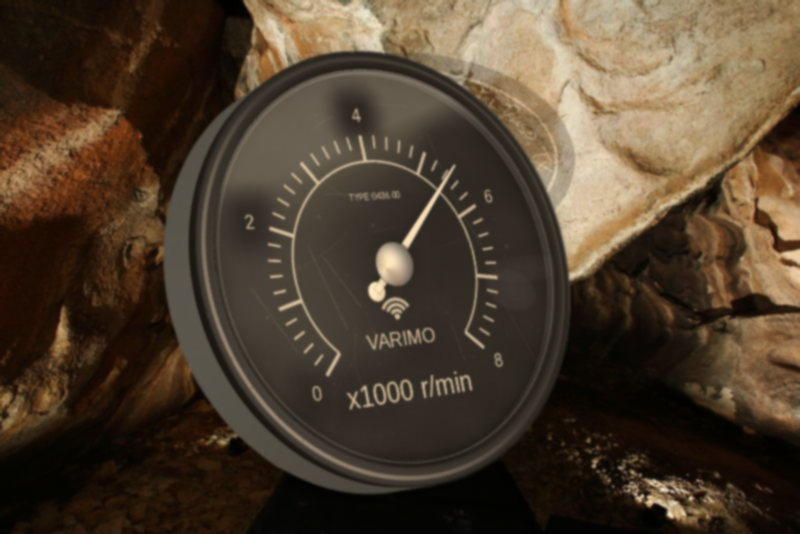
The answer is rpm 5400
